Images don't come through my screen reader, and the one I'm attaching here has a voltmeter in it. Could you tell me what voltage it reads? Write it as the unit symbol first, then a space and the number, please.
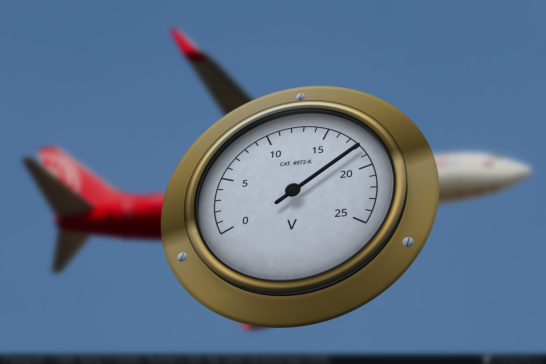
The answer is V 18
